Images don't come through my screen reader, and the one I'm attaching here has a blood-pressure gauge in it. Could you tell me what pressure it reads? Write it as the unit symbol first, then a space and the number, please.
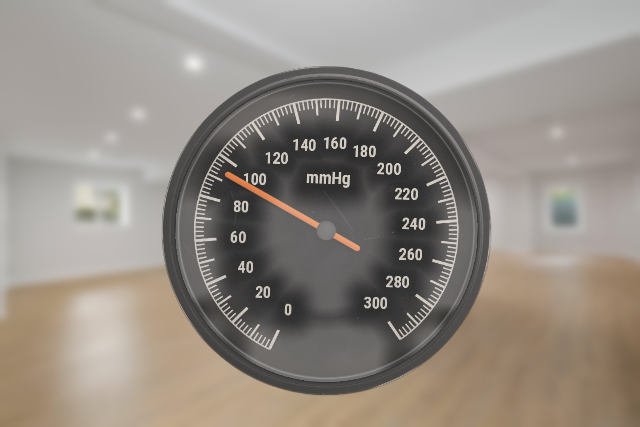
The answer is mmHg 94
